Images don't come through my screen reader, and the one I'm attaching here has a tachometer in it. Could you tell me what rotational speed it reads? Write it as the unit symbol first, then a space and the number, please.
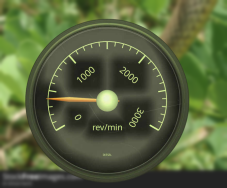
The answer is rpm 400
